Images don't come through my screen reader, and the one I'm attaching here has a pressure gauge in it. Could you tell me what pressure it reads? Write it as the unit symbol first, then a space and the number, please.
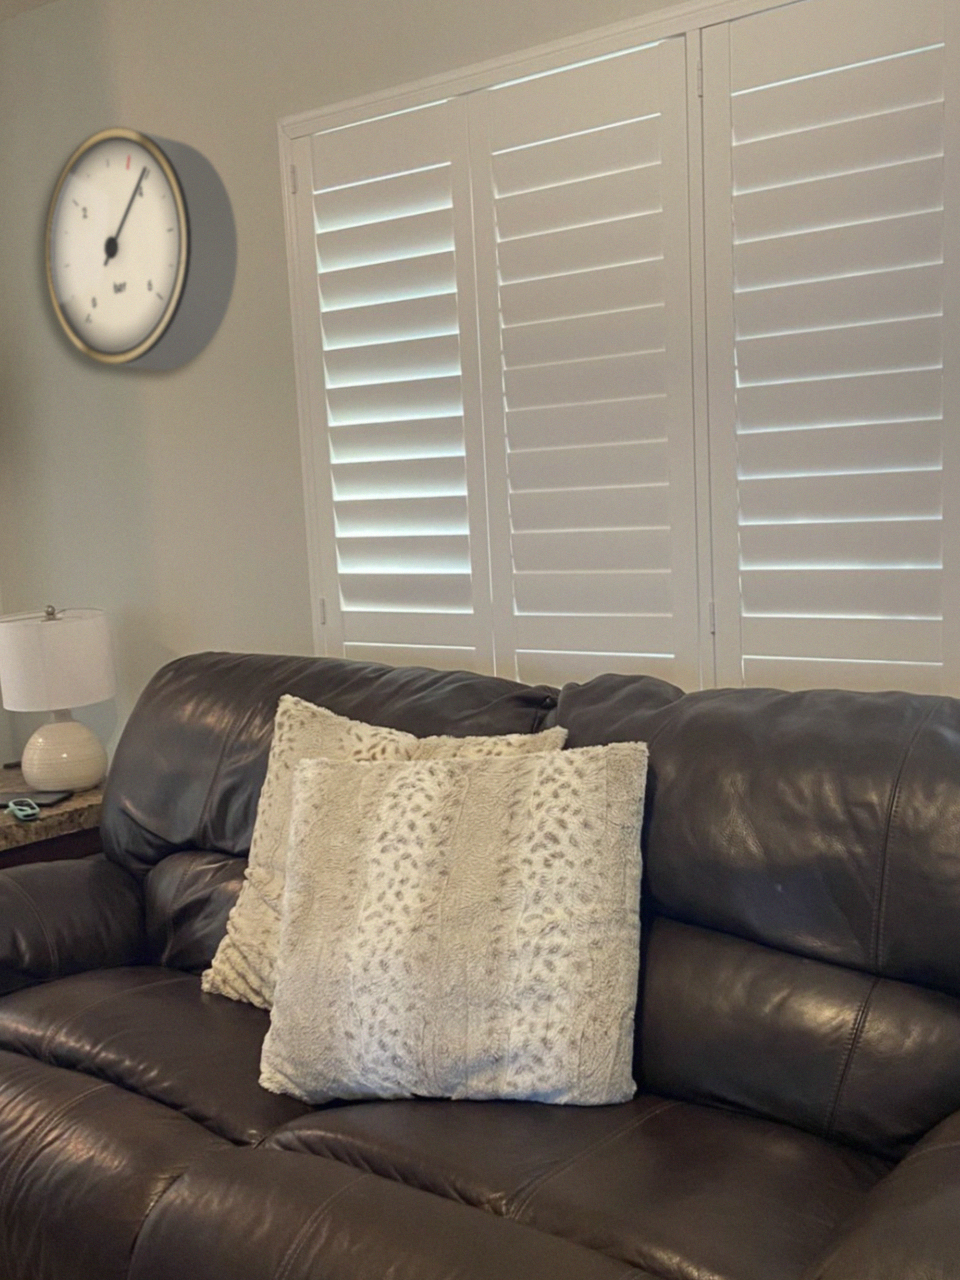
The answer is bar 4
